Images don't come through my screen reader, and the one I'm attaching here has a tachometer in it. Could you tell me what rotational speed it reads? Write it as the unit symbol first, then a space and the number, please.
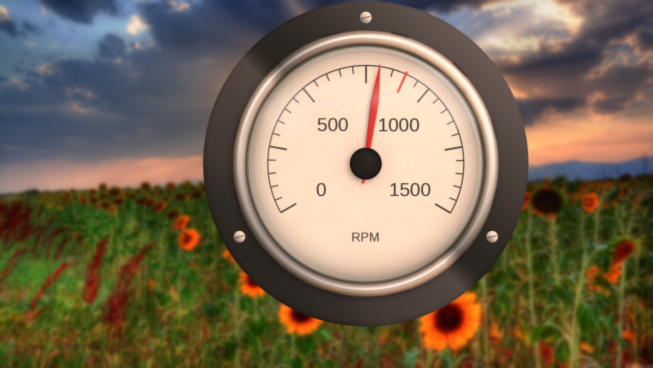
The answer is rpm 800
